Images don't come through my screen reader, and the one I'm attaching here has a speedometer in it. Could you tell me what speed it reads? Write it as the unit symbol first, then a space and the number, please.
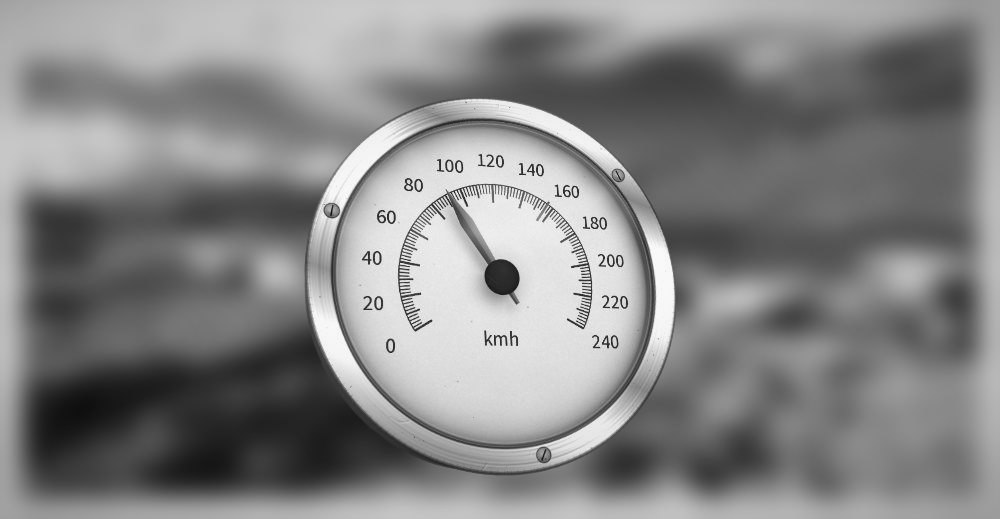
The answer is km/h 90
